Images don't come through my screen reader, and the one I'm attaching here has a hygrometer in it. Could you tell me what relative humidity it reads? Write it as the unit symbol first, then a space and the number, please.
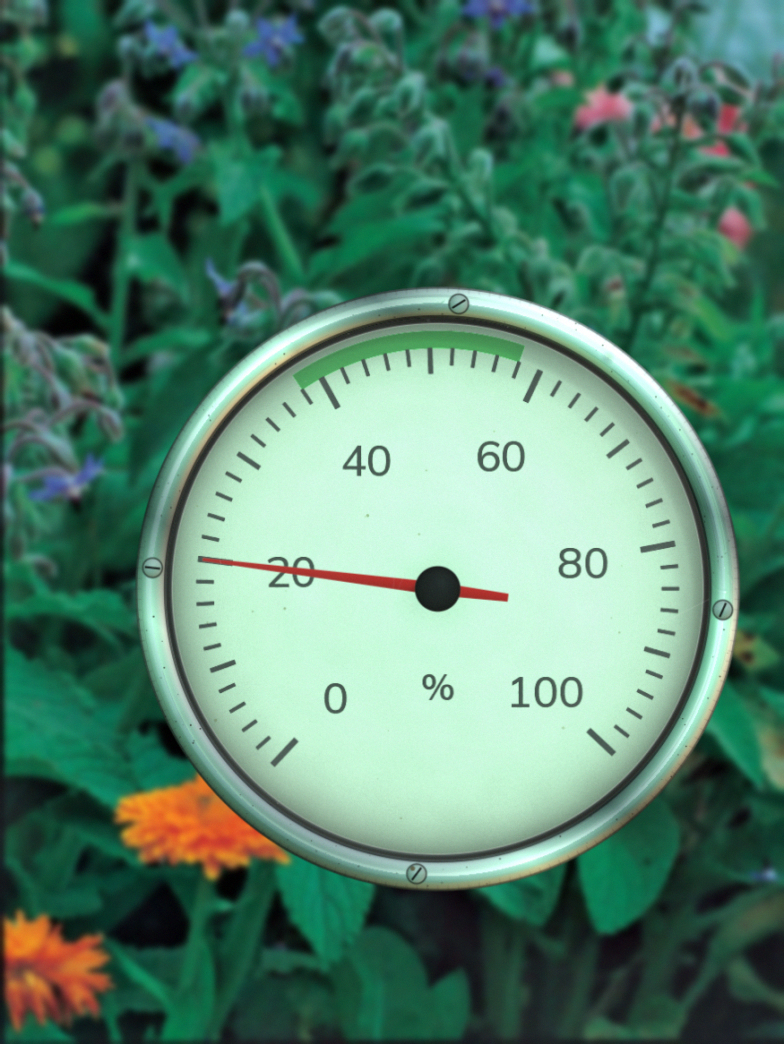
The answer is % 20
